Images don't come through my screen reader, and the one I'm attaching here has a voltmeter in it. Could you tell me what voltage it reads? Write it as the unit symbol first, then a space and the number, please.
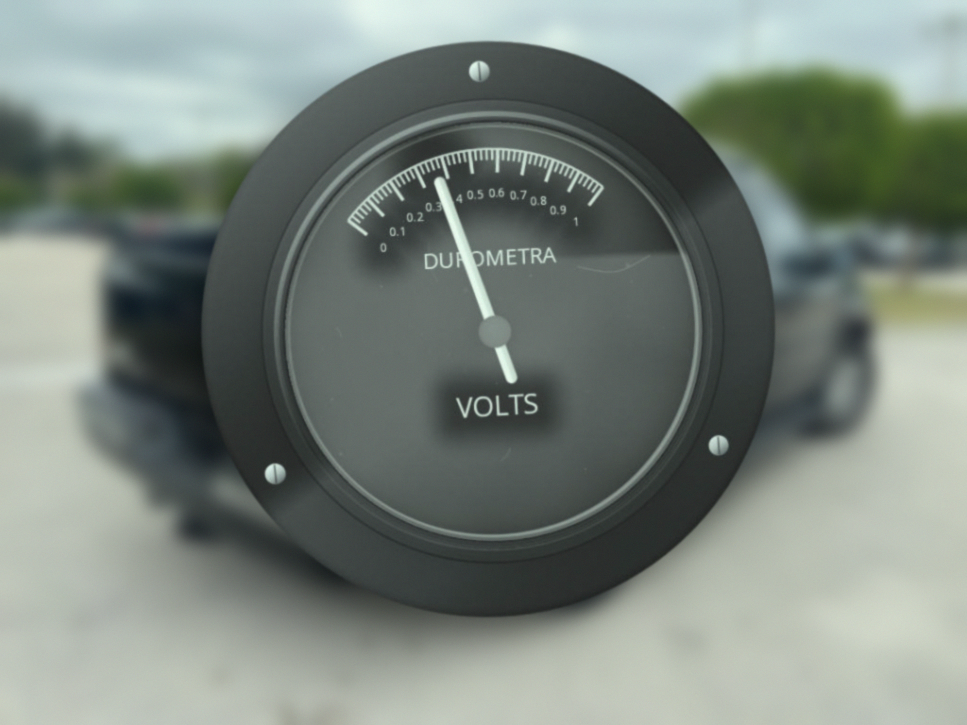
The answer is V 0.36
